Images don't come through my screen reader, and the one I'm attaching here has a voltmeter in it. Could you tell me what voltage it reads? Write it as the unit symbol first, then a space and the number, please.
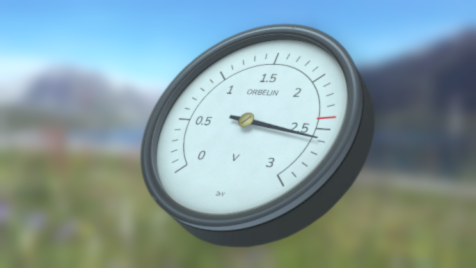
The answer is V 2.6
